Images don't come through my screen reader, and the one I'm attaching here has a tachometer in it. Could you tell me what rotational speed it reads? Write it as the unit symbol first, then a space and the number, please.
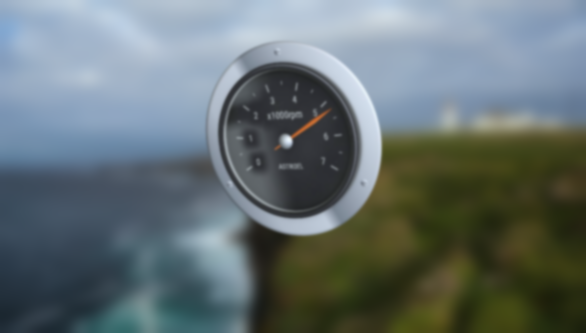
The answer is rpm 5250
